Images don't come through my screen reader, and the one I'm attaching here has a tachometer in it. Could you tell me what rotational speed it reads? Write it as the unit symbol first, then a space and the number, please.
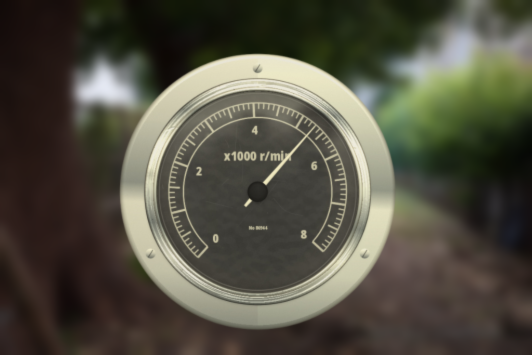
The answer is rpm 5300
